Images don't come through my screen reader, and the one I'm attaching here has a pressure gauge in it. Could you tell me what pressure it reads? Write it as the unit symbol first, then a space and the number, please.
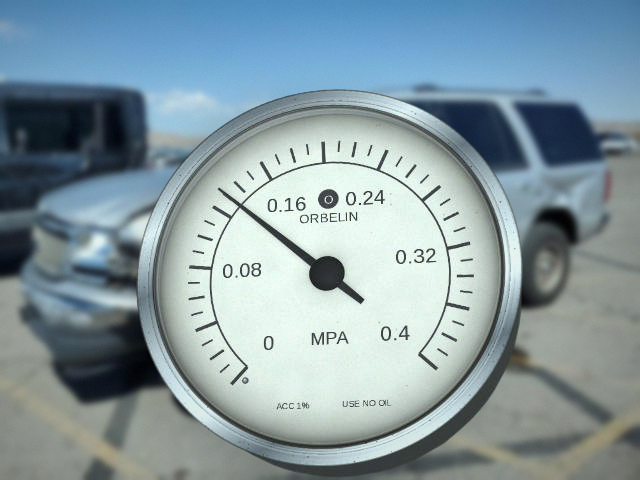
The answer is MPa 0.13
